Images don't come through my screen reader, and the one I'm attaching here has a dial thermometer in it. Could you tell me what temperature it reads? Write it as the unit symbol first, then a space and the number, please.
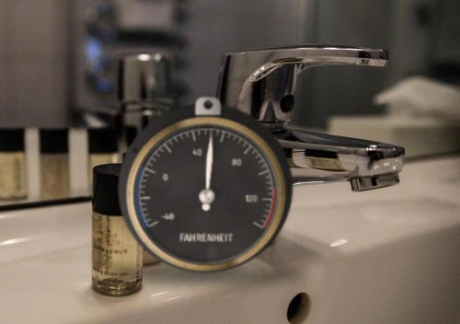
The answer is °F 52
